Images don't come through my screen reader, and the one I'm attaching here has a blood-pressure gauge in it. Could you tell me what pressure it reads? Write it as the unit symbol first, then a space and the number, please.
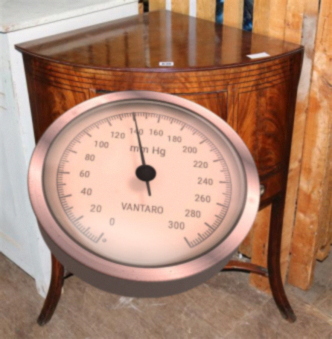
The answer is mmHg 140
